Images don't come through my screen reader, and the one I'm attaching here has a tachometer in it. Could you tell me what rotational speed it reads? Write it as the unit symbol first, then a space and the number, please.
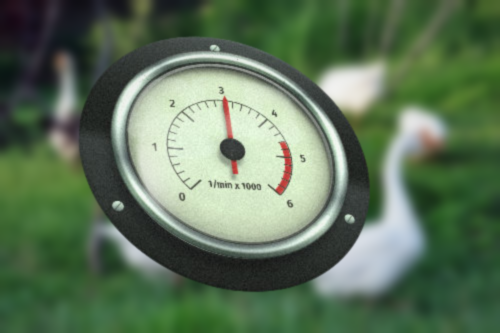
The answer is rpm 3000
